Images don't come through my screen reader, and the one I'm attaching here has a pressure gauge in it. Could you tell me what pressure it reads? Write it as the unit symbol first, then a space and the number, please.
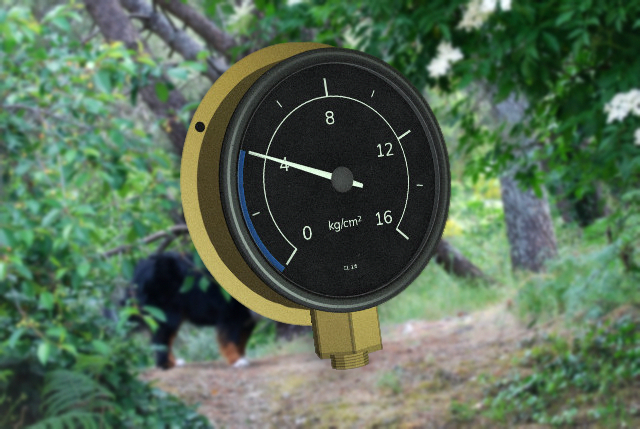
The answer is kg/cm² 4
